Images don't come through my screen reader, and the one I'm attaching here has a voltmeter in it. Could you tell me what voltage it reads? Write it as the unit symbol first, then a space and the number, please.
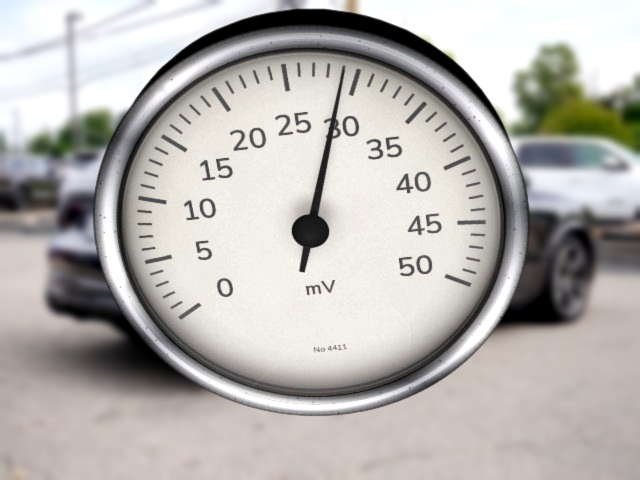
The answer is mV 29
